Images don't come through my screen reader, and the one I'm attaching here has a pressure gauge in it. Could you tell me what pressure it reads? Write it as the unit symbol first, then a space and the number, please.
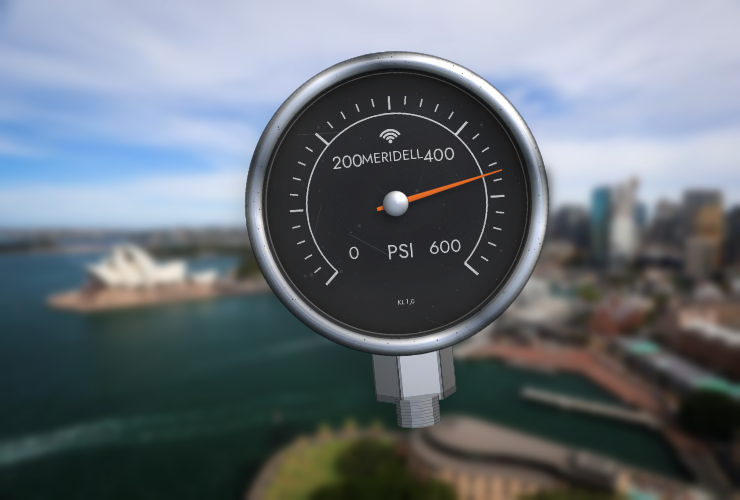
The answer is psi 470
